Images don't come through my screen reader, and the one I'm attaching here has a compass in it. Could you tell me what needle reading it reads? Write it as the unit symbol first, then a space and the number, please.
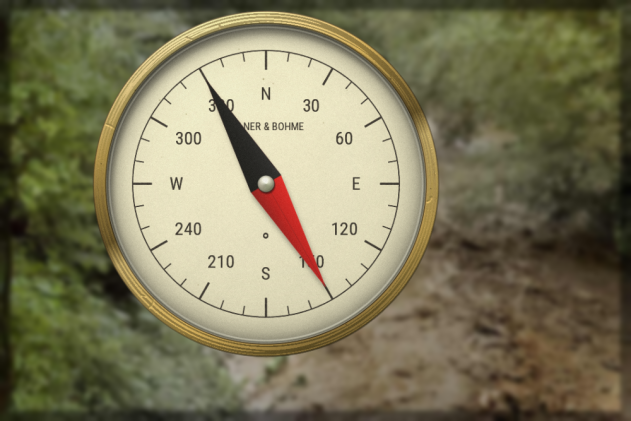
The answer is ° 150
